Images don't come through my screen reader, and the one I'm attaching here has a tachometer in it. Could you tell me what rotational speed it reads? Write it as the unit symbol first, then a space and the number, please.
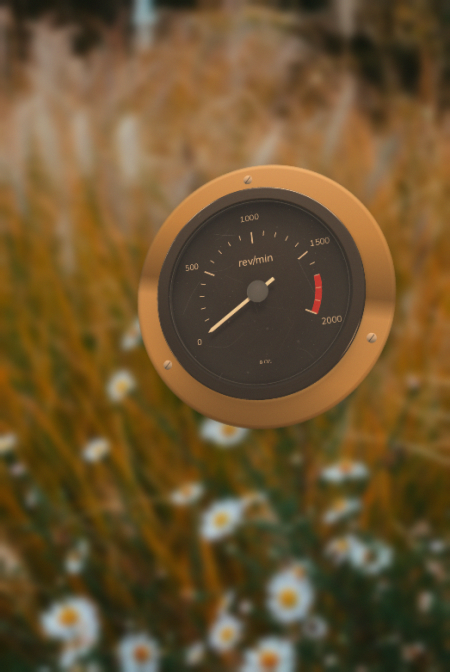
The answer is rpm 0
